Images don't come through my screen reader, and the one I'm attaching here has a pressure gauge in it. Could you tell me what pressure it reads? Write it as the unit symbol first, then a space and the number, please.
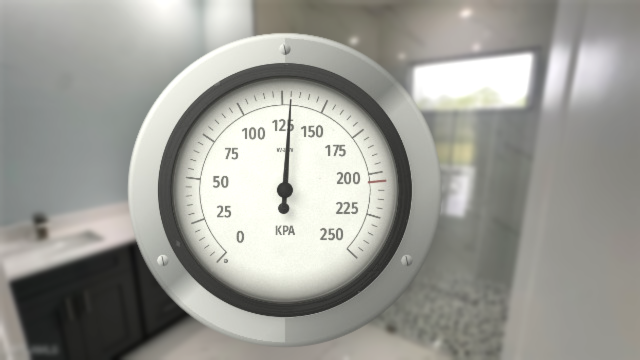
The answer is kPa 130
